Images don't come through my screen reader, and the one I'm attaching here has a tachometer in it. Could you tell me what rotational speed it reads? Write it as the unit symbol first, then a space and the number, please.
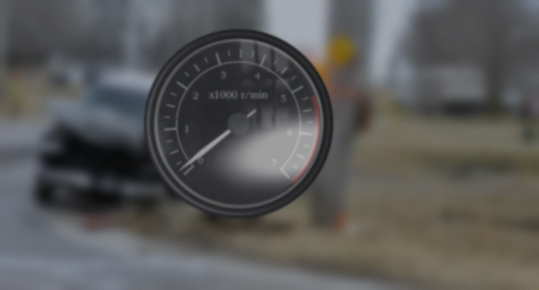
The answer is rpm 125
